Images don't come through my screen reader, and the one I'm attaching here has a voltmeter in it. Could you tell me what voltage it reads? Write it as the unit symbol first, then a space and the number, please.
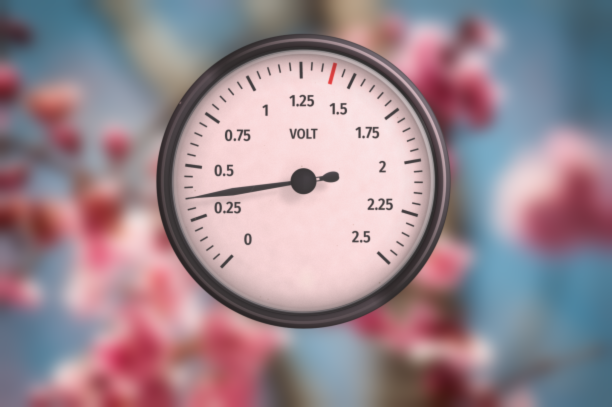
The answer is V 0.35
